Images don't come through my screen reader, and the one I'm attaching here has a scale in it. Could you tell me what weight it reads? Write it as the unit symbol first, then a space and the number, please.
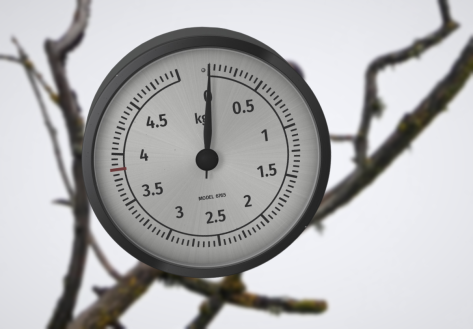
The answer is kg 0
